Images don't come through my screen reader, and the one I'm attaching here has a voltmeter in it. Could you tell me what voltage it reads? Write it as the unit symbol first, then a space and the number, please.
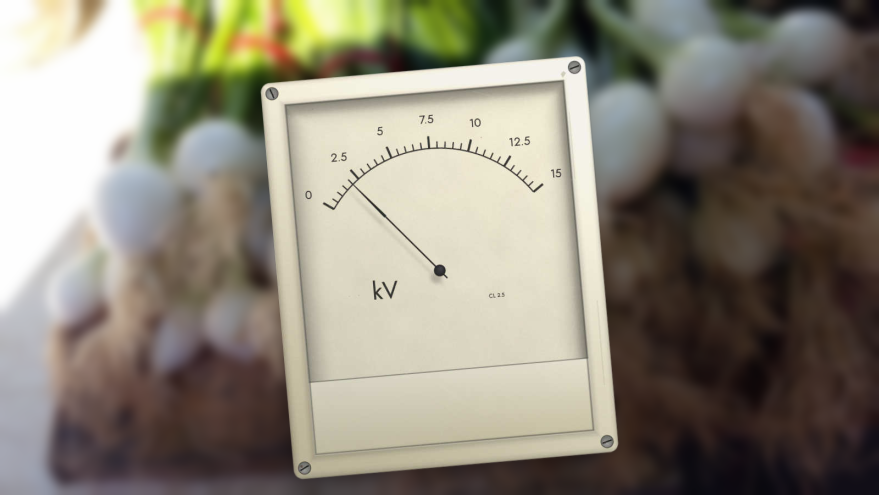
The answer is kV 2
